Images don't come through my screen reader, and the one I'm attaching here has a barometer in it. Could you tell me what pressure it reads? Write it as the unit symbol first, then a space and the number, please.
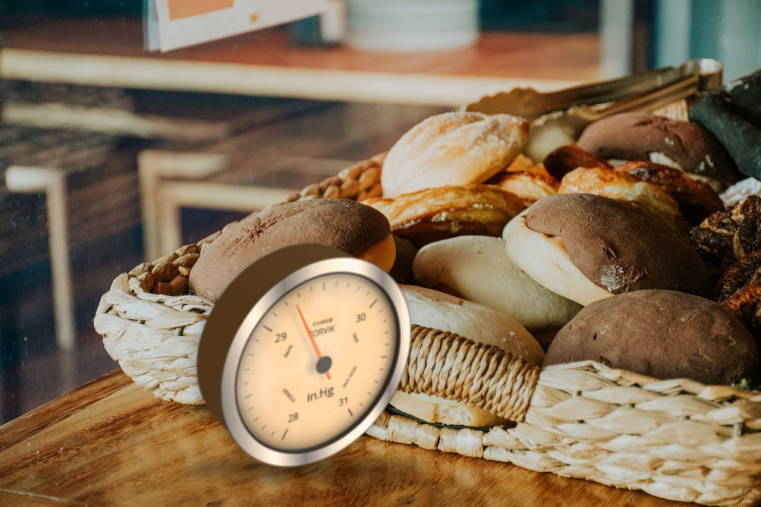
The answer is inHg 29.25
